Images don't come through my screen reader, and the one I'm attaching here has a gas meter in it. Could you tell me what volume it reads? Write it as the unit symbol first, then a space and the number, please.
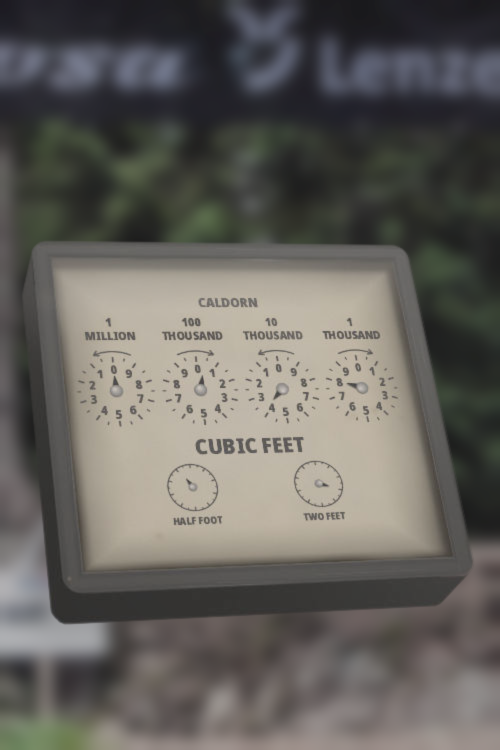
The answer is ft³ 3800
